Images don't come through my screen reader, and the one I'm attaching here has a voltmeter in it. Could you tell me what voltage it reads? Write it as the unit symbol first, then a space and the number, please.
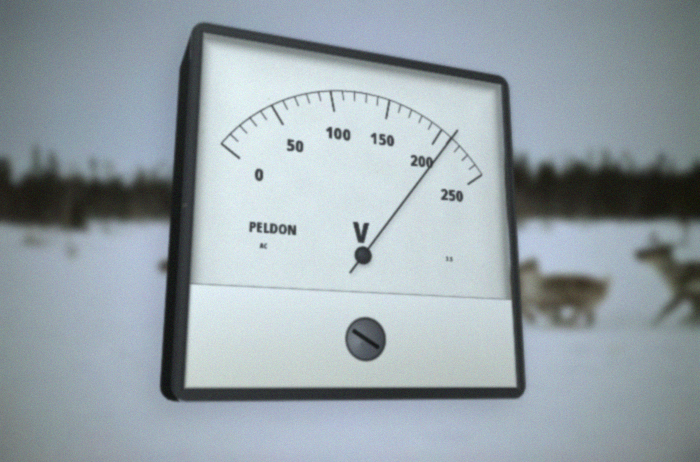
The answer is V 210
